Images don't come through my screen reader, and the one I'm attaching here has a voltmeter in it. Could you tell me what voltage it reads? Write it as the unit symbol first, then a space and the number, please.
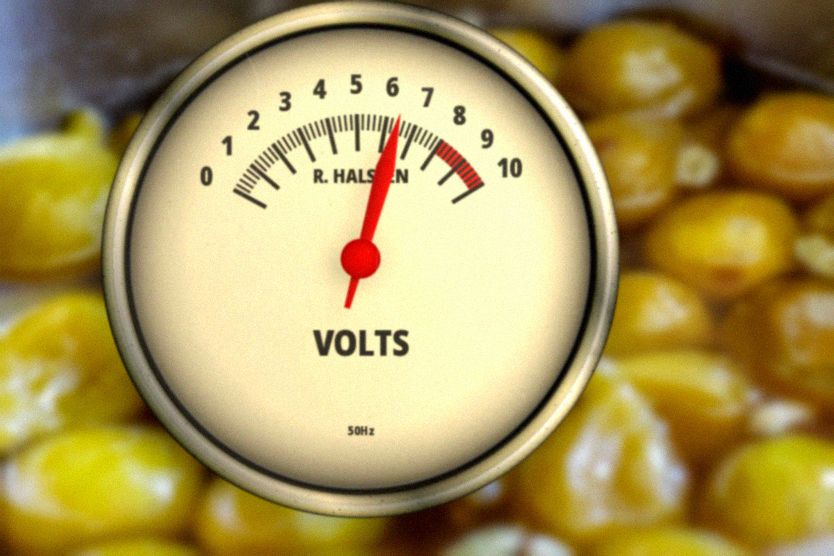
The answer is V 6.4
